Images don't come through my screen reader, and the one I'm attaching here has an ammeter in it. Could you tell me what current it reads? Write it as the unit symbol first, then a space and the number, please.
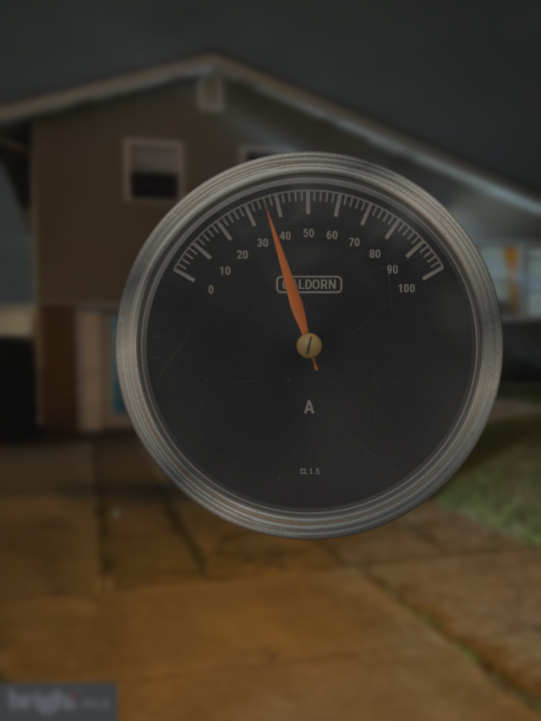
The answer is A 36
